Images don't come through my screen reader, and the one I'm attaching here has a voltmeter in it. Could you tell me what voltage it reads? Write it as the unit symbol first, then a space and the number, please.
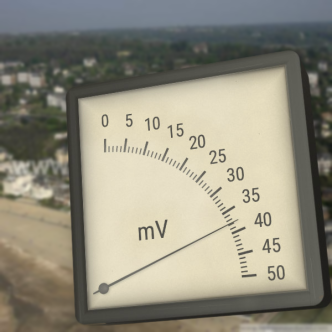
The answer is mV 38
